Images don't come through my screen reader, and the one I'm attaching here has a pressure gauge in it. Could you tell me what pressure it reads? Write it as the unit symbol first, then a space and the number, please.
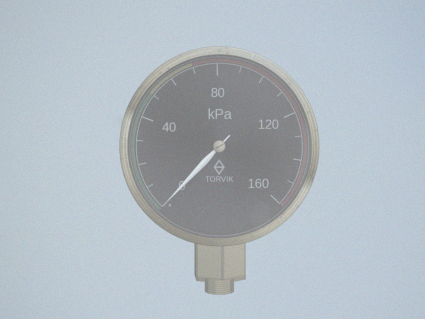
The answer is kPa 0
